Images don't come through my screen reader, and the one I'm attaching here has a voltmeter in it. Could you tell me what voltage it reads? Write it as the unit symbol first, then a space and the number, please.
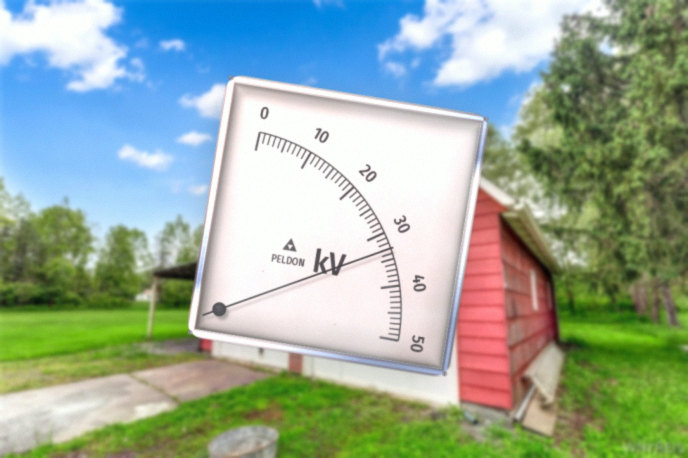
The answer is kV 33
